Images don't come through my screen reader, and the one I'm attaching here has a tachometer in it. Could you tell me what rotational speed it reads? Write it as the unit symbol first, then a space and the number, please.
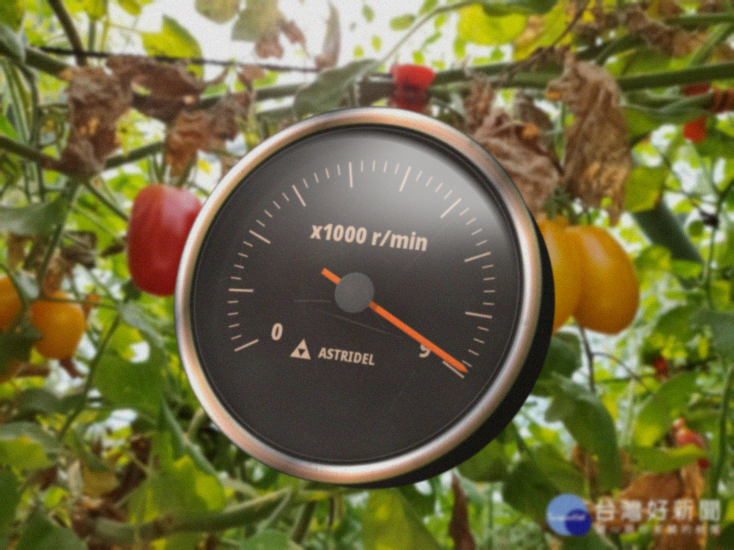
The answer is rpm 8900
